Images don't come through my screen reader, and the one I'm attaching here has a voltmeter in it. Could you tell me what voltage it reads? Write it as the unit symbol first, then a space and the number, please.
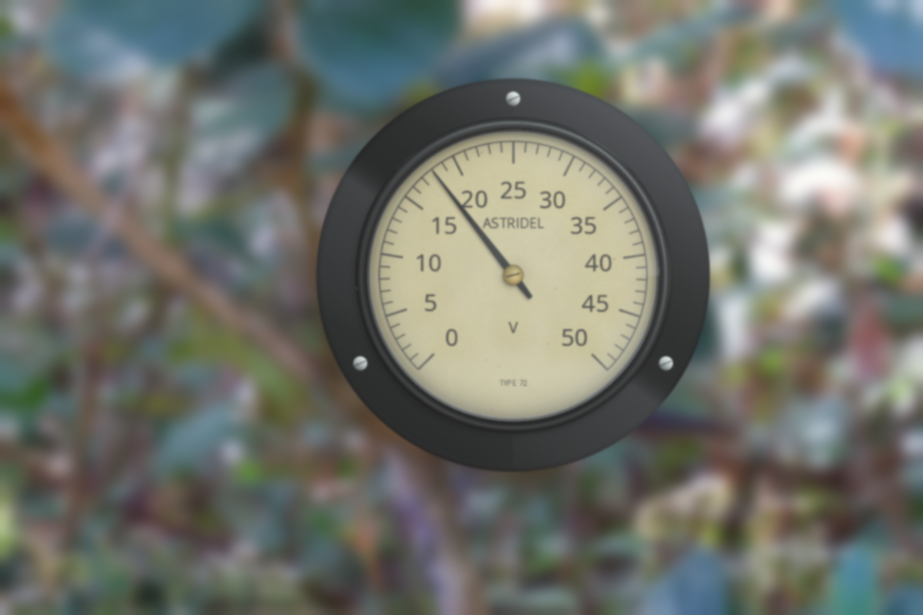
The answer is V 18
